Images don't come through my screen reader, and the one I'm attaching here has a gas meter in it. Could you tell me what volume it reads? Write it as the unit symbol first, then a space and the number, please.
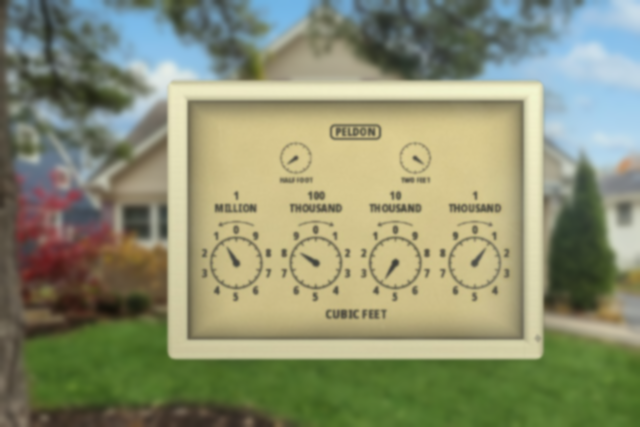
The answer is ft³ 84100
